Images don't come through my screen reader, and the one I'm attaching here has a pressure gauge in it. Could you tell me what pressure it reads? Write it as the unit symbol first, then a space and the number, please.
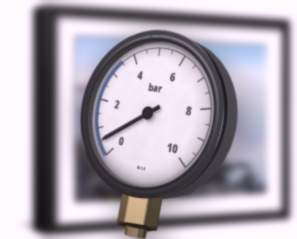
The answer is bar 0.5
